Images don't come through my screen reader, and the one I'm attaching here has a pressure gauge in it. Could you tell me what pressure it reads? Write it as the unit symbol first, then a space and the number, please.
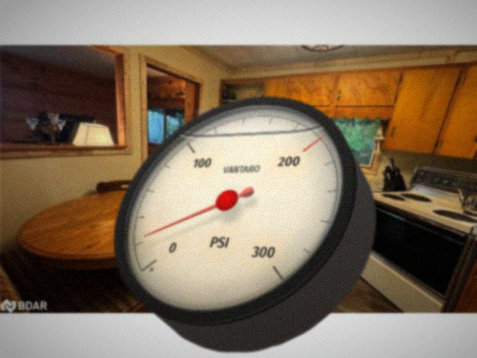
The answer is psi 20
